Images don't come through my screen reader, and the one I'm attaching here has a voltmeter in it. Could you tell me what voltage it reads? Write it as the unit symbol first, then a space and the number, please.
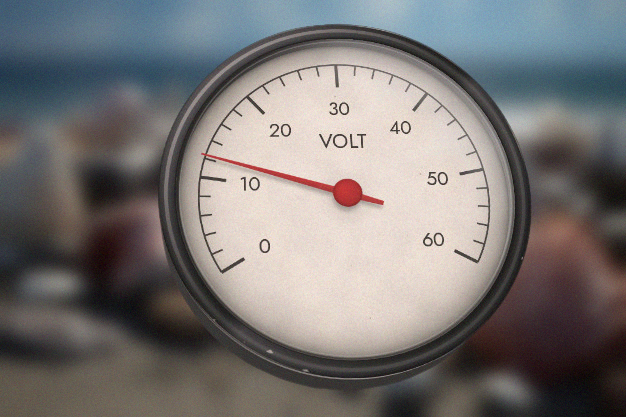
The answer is V 12
